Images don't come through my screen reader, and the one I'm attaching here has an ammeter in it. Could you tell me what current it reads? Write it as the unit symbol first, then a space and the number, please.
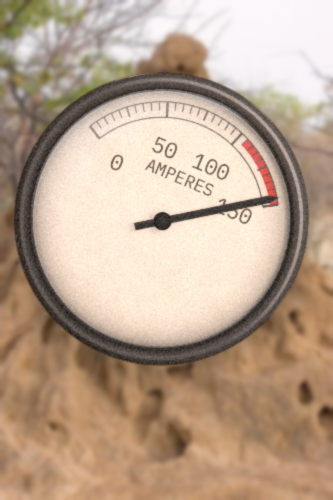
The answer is A 145
